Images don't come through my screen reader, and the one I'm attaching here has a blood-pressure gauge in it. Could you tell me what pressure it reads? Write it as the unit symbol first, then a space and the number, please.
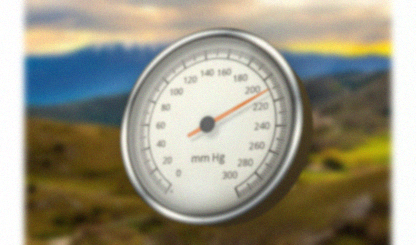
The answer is mmHg 210
